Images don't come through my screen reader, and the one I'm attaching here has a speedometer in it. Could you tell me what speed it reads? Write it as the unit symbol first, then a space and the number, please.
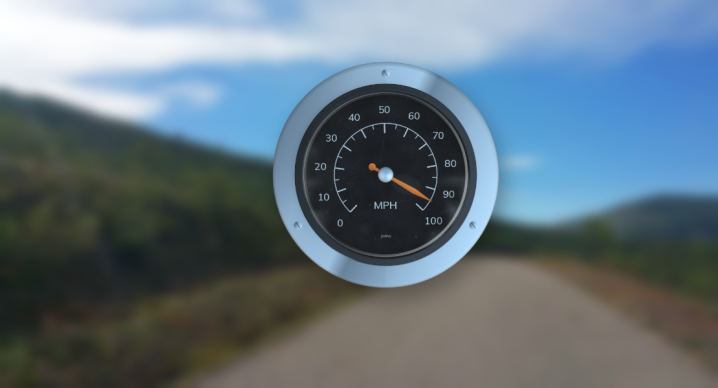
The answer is mph 95
